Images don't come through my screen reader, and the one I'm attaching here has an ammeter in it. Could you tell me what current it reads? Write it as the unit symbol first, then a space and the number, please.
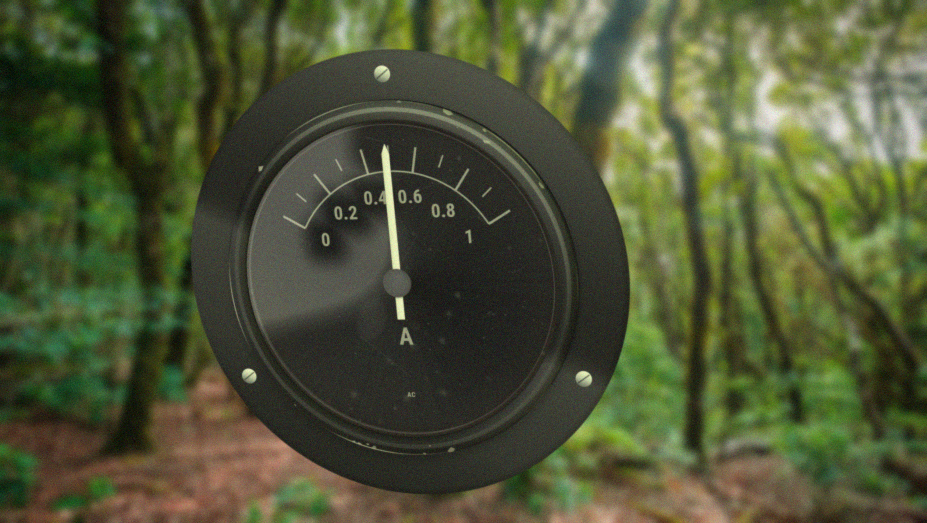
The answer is A 0.5
